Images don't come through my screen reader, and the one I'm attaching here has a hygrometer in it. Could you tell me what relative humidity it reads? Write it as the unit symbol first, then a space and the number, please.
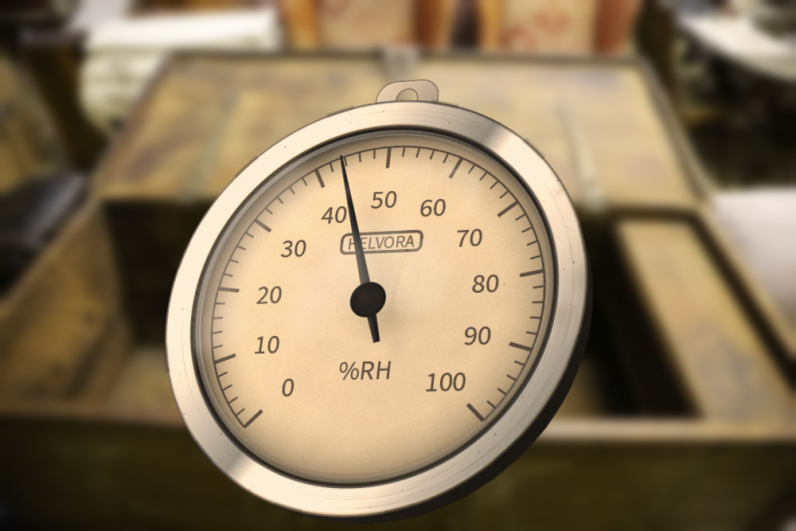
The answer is % 44
